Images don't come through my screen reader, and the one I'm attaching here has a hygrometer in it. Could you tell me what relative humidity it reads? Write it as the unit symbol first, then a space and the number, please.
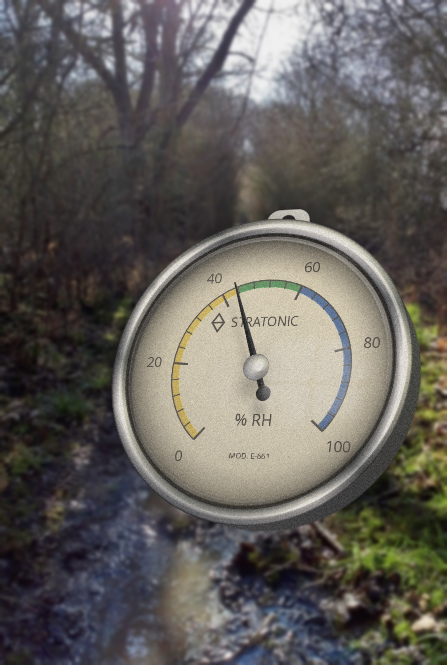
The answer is % 44
